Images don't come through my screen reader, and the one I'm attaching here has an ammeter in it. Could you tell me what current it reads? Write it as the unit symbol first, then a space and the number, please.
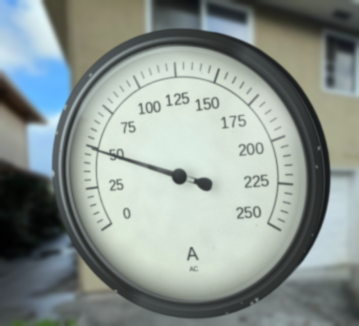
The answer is A 50
